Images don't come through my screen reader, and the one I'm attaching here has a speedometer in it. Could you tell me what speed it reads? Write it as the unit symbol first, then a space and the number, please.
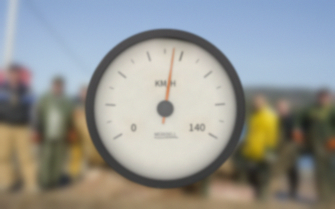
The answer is km/h 75
